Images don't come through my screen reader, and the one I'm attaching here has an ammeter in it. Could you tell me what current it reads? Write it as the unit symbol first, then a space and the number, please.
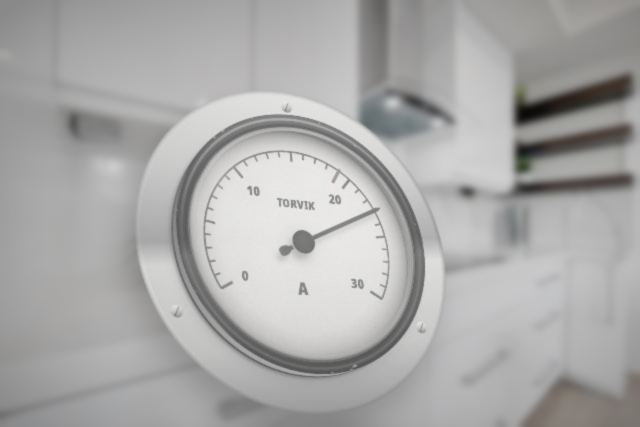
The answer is A 23
